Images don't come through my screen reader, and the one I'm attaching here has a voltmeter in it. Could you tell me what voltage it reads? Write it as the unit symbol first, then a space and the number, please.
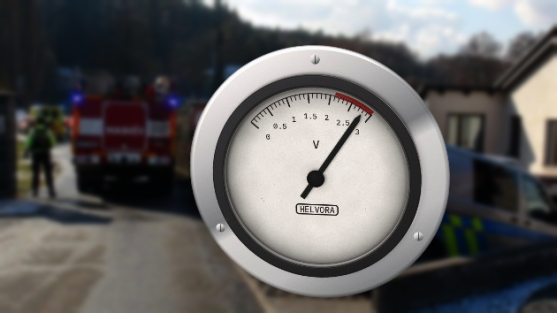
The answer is V 2.8
